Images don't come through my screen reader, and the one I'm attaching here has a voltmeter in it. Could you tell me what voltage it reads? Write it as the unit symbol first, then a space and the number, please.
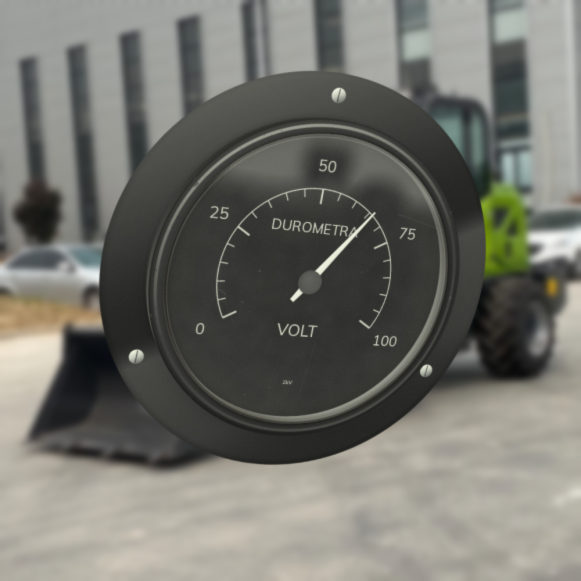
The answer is V 65
